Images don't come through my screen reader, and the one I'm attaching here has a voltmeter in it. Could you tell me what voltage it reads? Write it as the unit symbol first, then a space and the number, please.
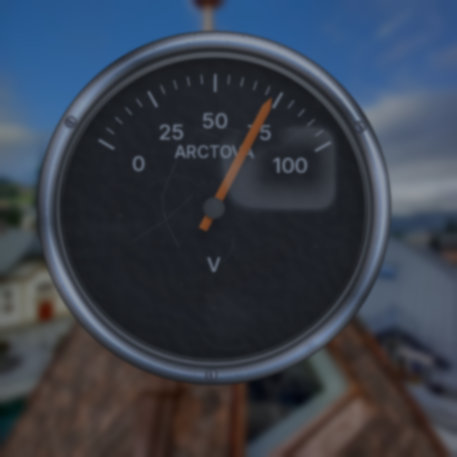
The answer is V 72.5
